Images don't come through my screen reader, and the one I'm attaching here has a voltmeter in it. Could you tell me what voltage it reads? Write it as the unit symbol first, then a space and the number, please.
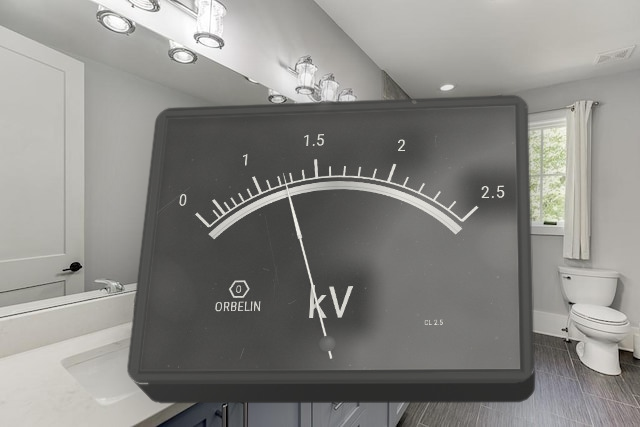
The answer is kV 1.25
